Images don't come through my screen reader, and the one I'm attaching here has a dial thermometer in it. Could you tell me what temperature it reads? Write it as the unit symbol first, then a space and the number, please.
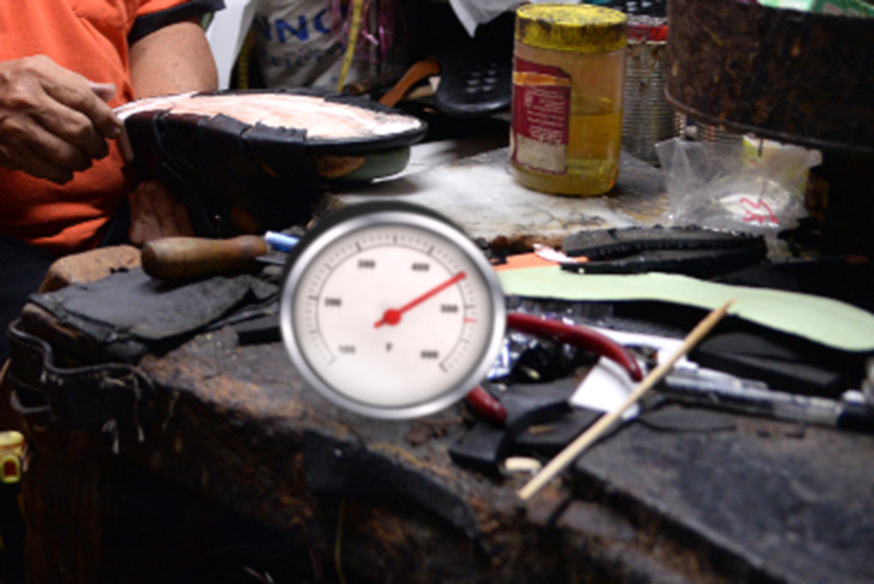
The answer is °F 450
